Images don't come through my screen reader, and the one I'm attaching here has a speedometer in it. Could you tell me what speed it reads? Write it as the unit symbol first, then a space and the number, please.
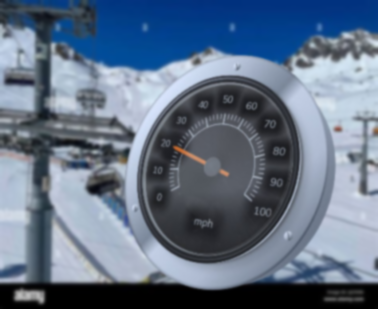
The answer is mph 20
